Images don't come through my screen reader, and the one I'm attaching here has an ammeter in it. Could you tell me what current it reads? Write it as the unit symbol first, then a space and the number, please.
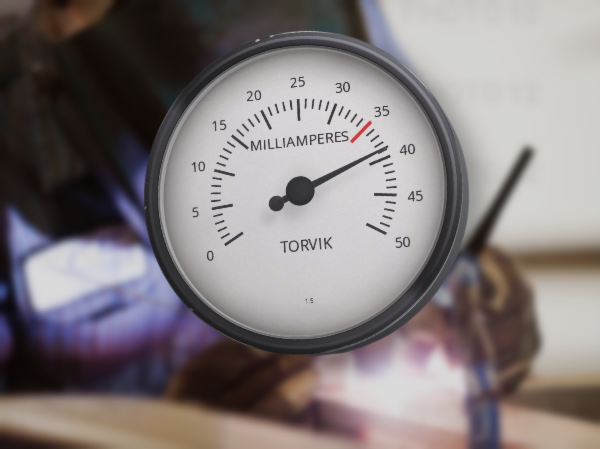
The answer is mA 39
